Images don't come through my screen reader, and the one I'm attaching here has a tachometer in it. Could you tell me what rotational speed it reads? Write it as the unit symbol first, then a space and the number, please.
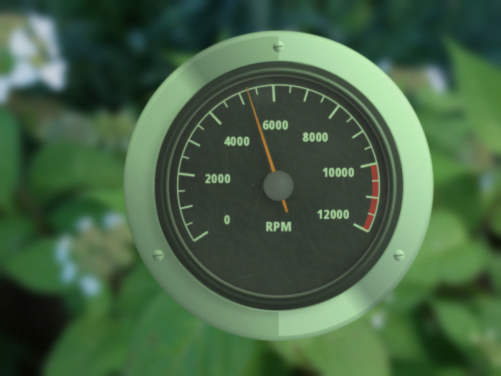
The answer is rpm 5250
